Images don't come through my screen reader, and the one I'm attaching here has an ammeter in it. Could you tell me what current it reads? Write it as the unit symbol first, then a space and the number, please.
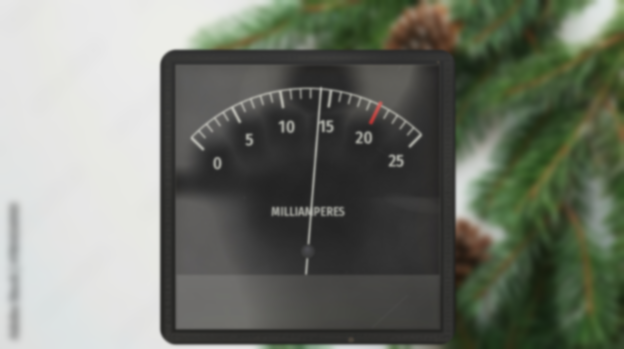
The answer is mA 14
